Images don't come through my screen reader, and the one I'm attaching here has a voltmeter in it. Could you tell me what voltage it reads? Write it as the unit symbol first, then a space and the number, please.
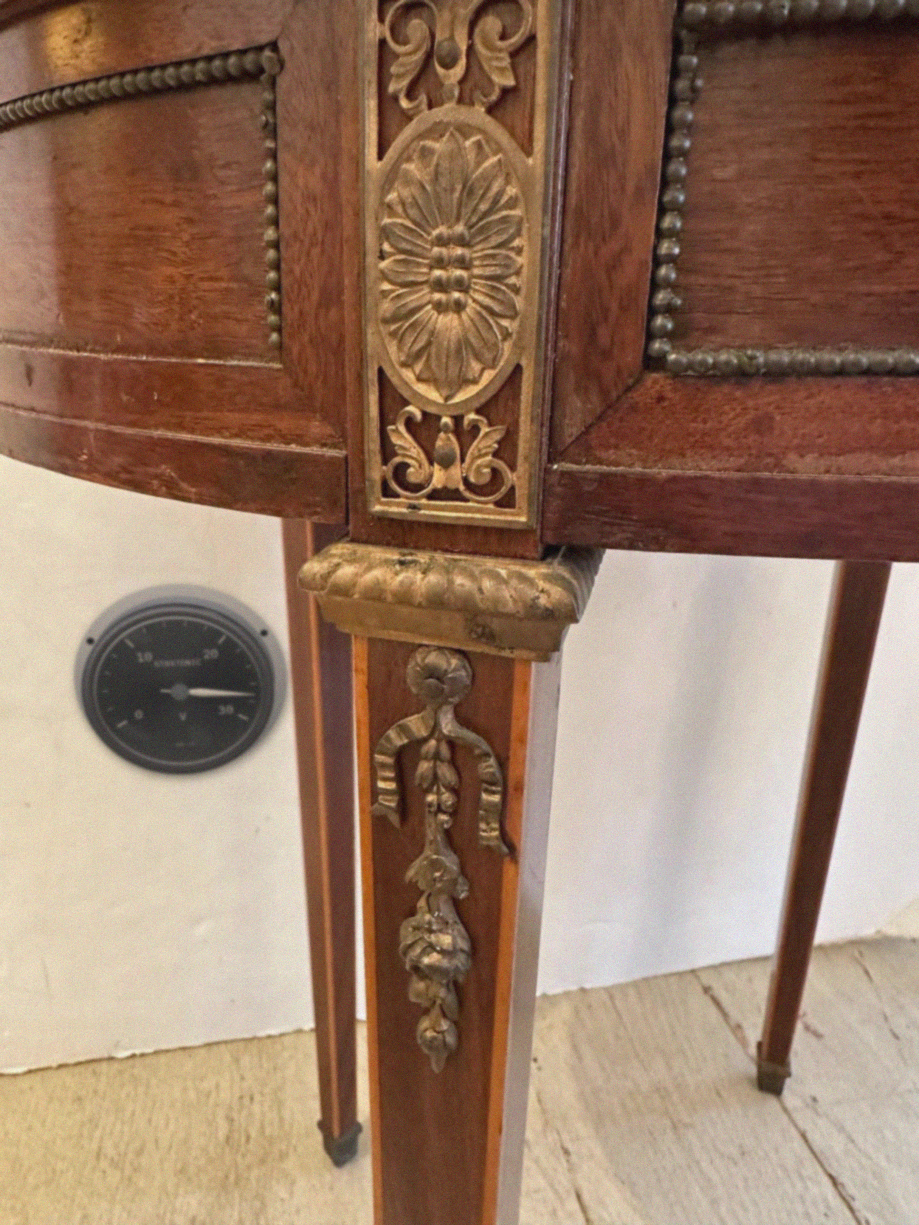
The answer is V 27
